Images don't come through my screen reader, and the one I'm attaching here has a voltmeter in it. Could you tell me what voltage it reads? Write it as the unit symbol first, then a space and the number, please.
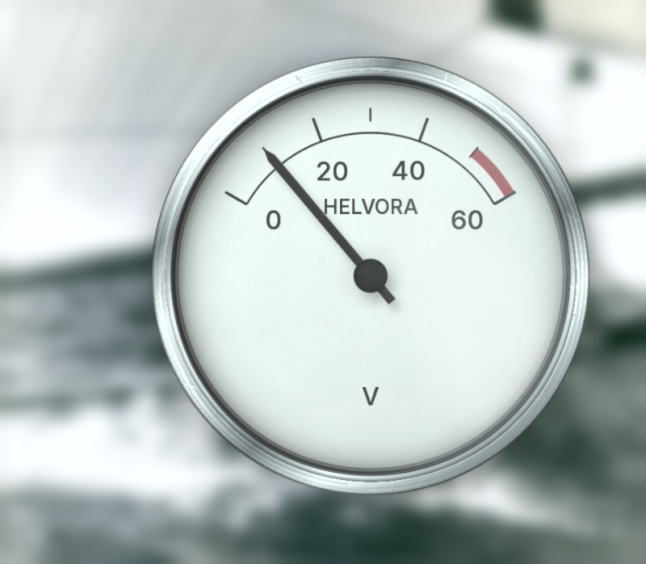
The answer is V 10
